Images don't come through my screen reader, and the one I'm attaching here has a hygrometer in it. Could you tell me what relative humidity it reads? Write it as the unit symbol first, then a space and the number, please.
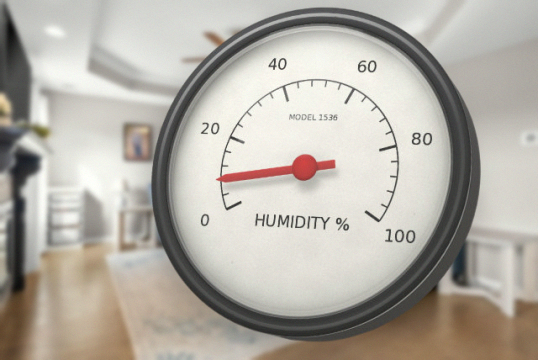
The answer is % 8
